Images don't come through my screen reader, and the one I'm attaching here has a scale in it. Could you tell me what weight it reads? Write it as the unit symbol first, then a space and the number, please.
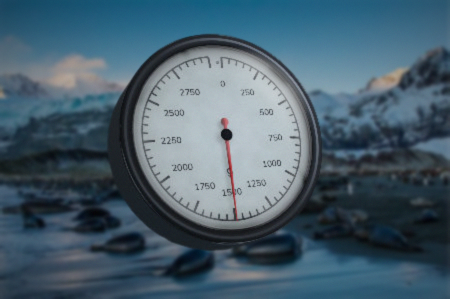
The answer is g 1500
